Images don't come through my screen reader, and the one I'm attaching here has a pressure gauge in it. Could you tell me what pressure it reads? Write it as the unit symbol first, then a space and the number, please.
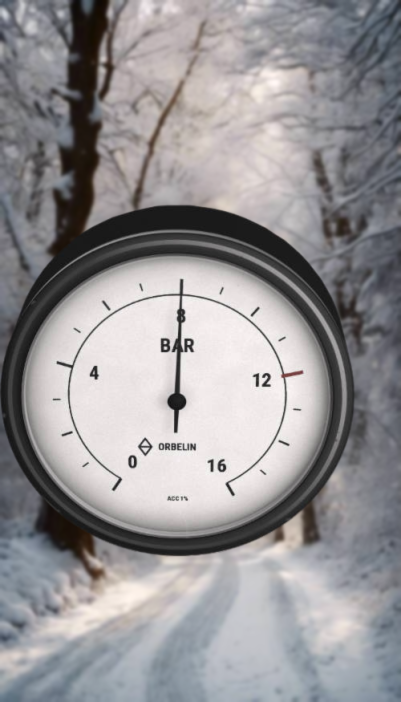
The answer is bar 8
